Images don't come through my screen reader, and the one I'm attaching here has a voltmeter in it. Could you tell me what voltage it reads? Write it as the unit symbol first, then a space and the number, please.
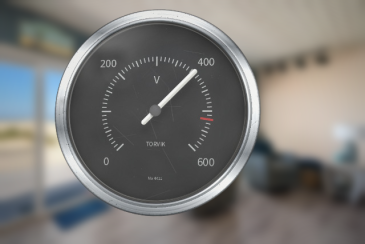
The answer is V 400
